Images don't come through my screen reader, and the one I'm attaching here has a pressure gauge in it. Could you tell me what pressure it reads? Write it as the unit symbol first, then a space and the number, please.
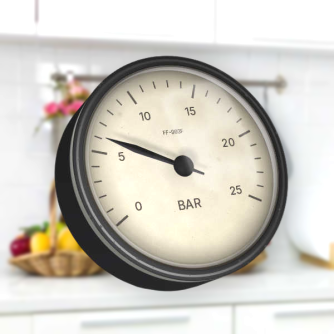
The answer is bar 6
